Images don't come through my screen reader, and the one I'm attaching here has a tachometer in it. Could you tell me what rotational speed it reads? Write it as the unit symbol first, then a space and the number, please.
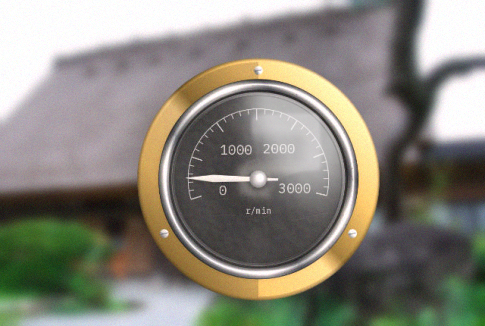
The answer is rpm 250
